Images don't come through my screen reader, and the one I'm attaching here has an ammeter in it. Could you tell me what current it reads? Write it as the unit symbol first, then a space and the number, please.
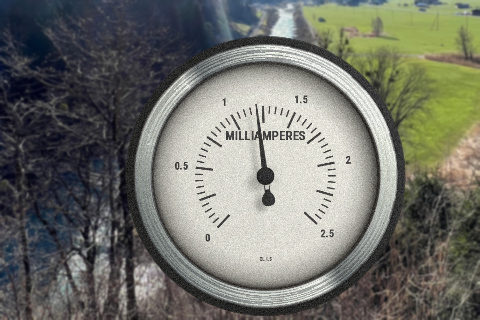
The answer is mA 1.2
